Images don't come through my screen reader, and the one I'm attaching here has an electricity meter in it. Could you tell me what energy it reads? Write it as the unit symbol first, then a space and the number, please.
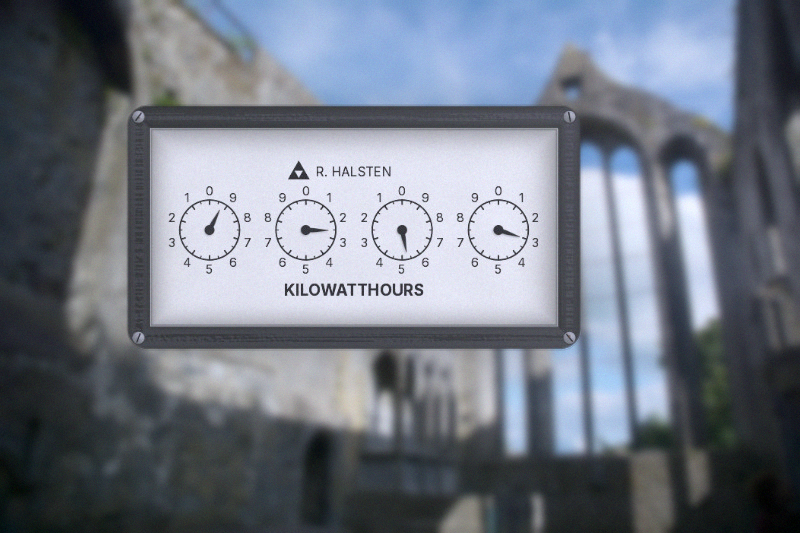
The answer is kWh 9253
